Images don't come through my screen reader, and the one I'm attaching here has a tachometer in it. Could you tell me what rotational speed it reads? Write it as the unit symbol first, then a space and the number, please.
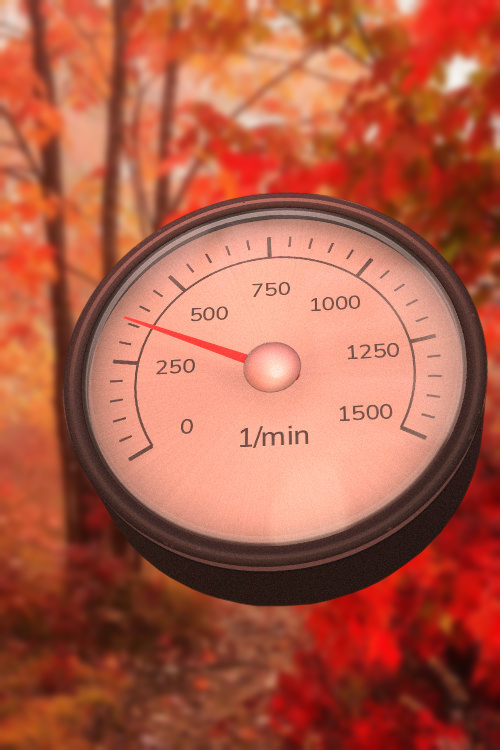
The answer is rpm 350
